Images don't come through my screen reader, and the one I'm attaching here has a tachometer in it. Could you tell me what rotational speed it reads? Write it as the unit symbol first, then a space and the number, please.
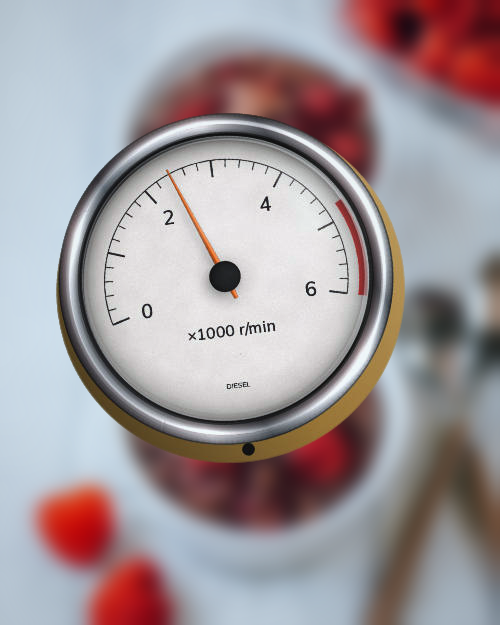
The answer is rpm 2400
